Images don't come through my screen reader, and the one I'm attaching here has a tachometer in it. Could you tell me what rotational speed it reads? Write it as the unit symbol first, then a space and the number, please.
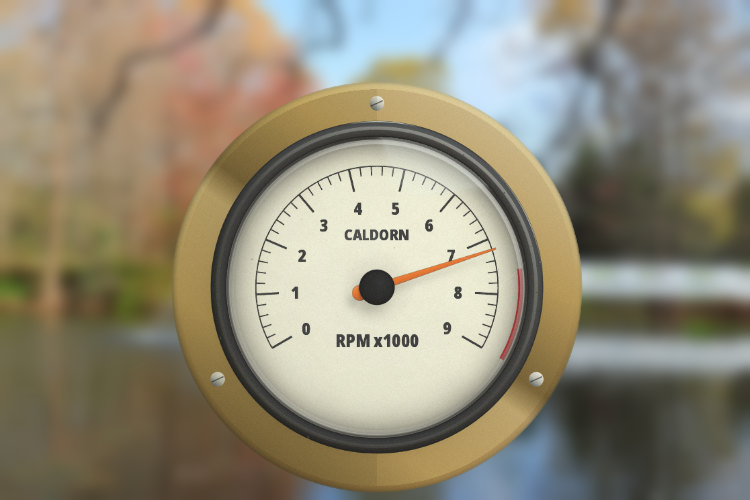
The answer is rpm 7200
